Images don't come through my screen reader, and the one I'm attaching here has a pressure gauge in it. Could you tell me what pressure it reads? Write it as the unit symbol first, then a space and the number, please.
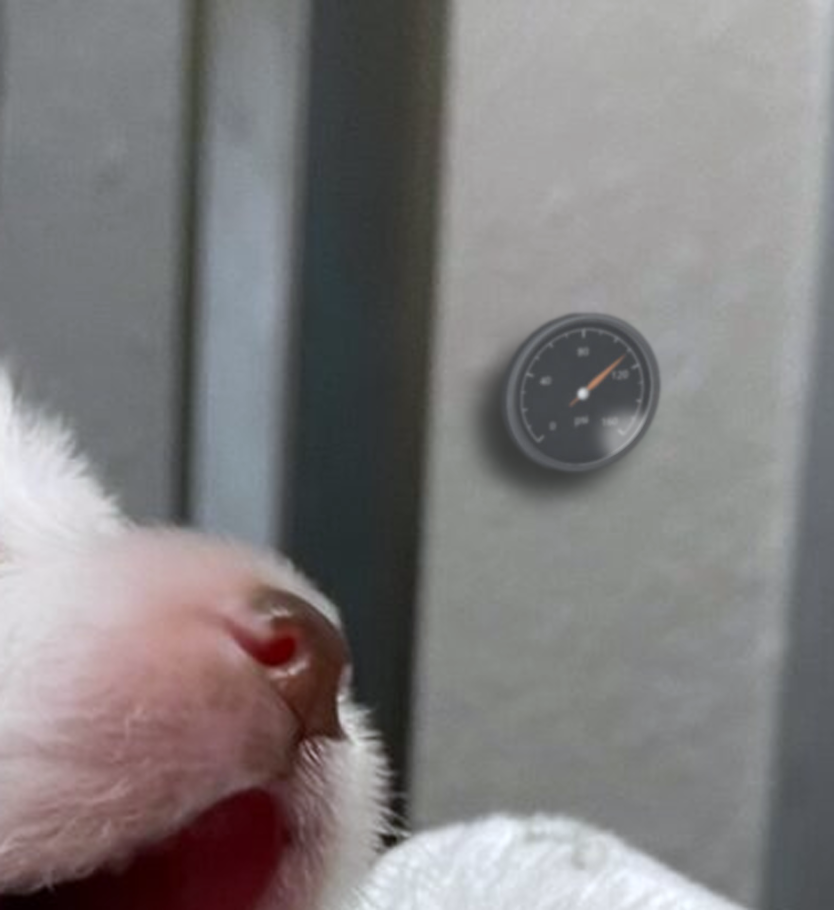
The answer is psi 110
